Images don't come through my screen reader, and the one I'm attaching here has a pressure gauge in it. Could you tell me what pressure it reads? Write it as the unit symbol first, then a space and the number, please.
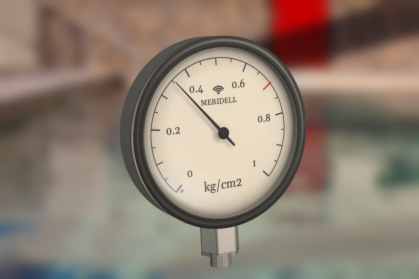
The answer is kg/cm² 0.35
